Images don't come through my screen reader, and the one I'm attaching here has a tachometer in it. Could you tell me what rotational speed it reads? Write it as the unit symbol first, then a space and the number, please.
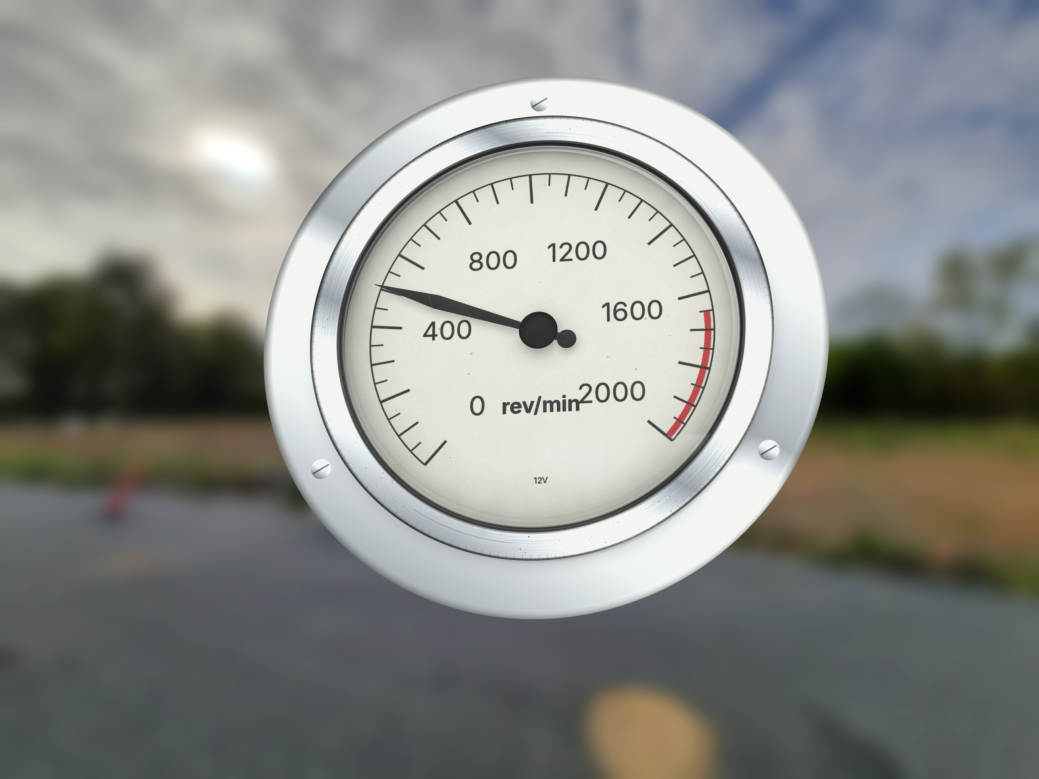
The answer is rpm 500
